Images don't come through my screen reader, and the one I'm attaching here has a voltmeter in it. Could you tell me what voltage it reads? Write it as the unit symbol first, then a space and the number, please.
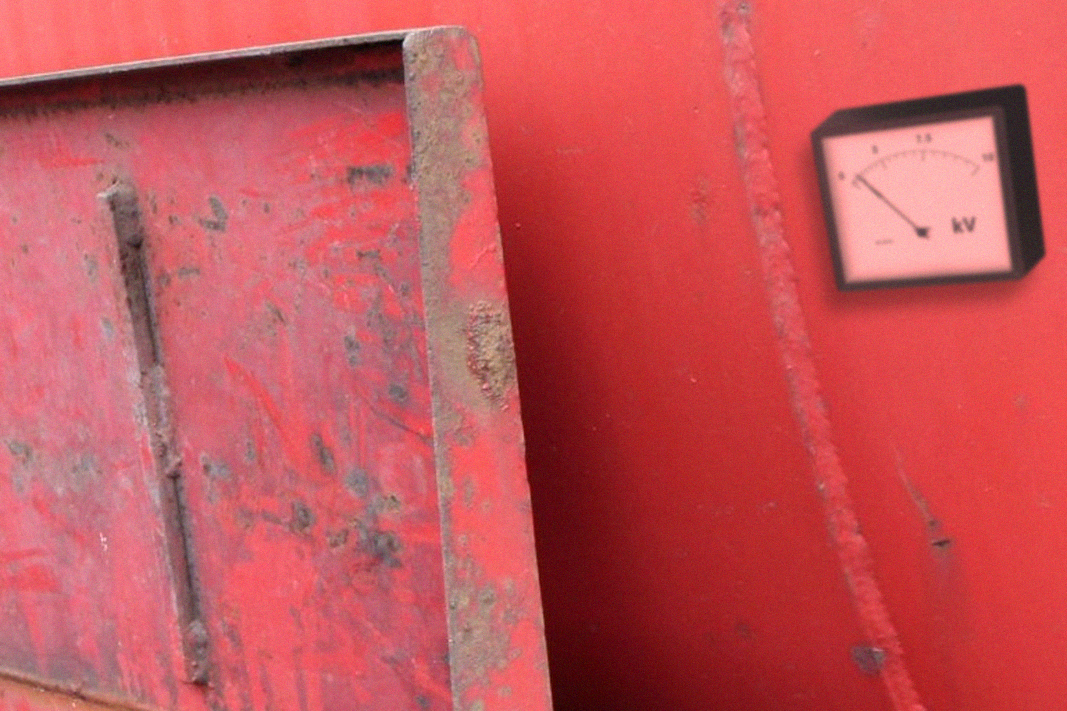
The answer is kV 2.5
